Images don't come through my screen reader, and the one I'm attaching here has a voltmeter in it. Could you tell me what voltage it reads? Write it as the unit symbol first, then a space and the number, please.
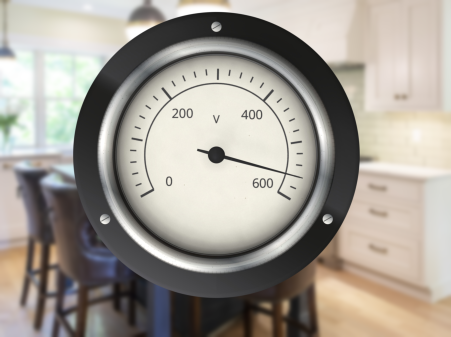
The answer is V 560
